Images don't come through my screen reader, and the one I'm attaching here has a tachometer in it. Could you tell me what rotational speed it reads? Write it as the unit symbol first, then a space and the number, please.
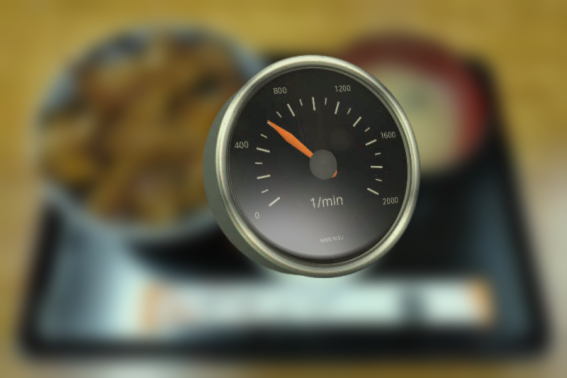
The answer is rpm 600
